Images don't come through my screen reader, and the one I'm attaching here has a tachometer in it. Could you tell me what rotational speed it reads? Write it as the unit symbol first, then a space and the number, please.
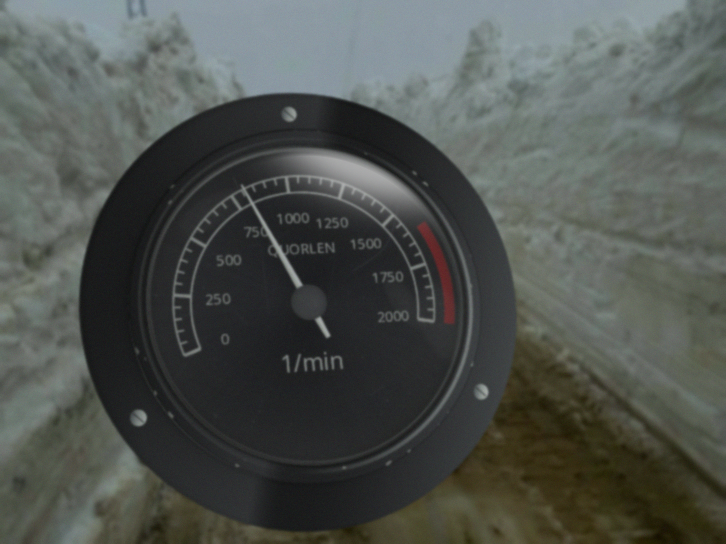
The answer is rpm 800
